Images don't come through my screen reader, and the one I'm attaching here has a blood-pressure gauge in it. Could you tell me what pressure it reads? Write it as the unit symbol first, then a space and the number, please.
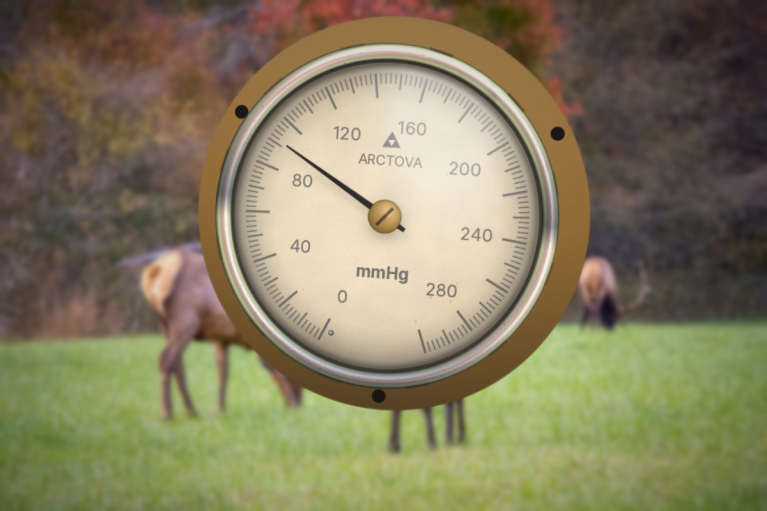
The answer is mmHg 92
